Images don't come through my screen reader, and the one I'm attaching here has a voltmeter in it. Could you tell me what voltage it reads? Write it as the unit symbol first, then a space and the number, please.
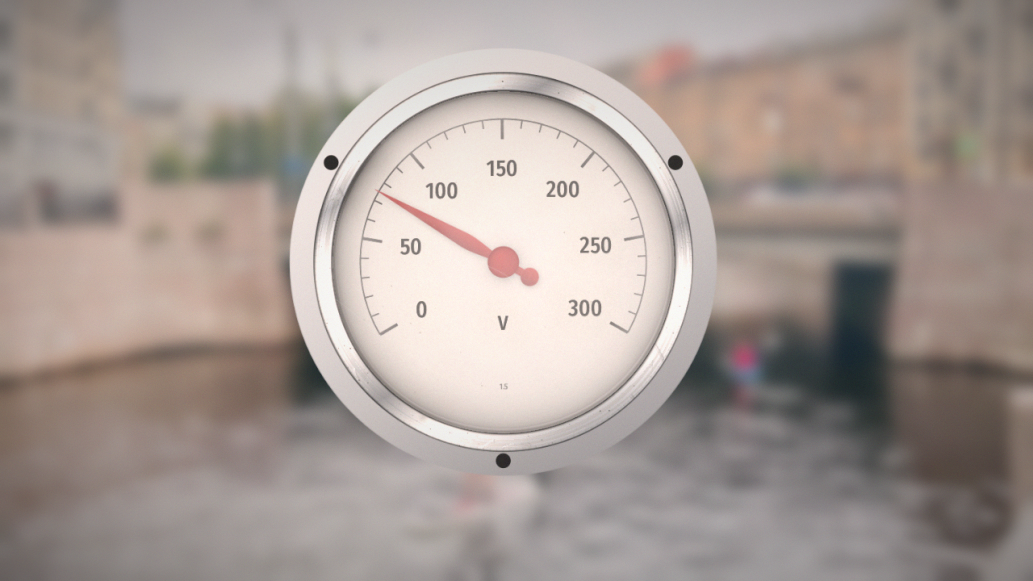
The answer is V 75
